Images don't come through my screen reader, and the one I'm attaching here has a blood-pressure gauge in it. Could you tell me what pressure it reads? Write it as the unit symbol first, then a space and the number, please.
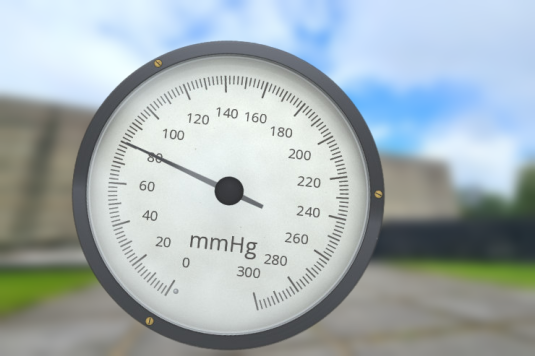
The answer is mmHg 80
